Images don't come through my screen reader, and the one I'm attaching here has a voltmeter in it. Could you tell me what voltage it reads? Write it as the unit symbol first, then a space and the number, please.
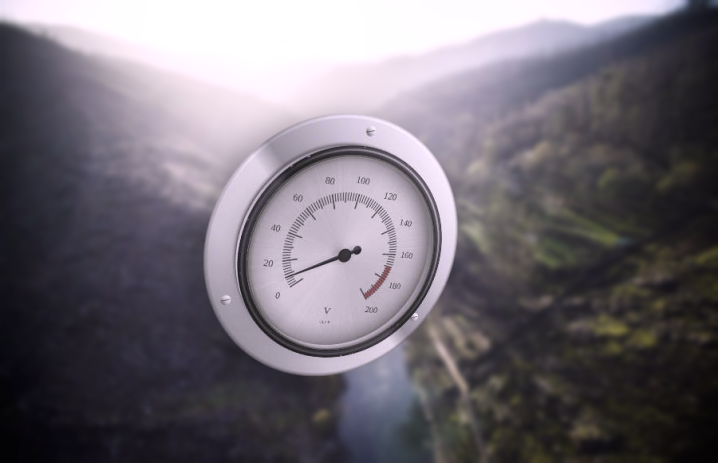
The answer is V 10
